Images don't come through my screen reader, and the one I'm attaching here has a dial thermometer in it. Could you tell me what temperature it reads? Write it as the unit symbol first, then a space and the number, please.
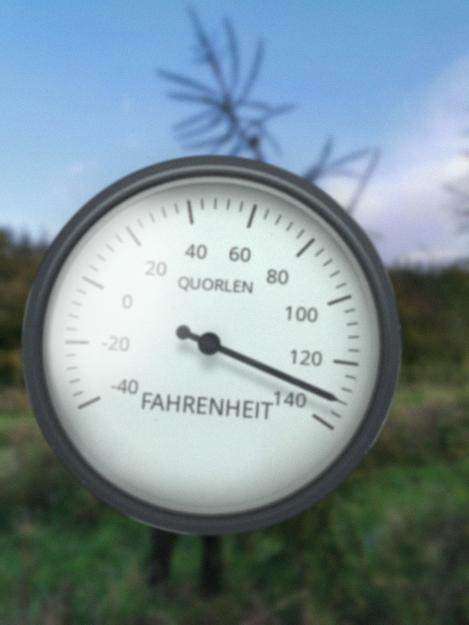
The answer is °F 132
